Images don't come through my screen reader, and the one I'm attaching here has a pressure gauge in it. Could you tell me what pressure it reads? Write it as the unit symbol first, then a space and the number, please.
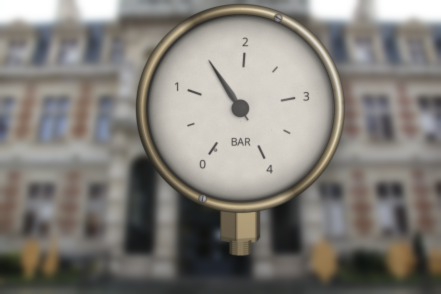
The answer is bar 1.5
